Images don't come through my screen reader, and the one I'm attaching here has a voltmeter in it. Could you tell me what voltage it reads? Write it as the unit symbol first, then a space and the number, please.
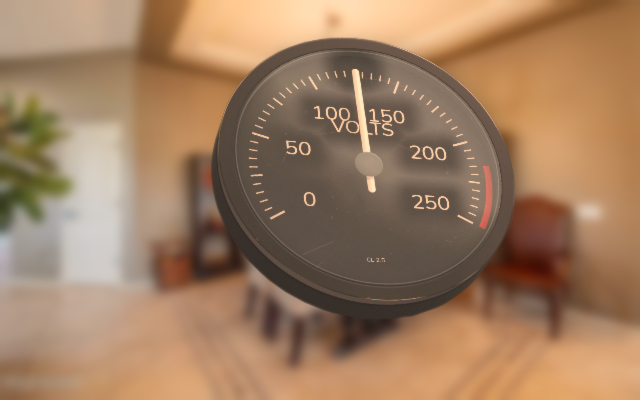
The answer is V 125
